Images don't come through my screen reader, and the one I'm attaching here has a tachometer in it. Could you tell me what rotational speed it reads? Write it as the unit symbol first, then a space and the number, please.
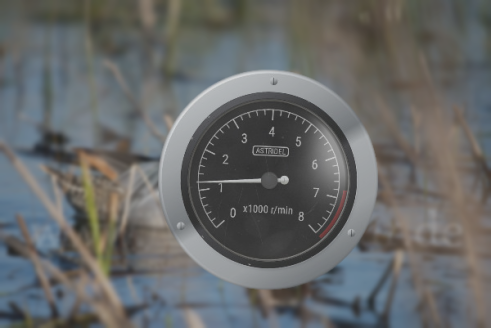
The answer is rpm 1200
